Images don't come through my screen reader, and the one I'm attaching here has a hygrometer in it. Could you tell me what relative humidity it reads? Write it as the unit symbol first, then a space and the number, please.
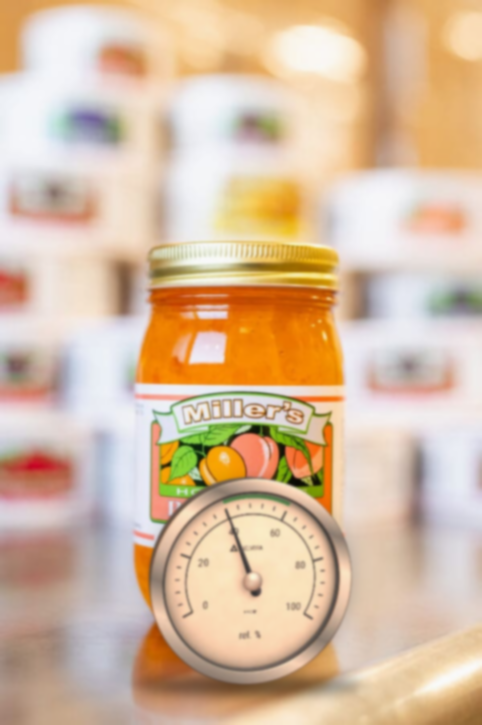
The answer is % 40
